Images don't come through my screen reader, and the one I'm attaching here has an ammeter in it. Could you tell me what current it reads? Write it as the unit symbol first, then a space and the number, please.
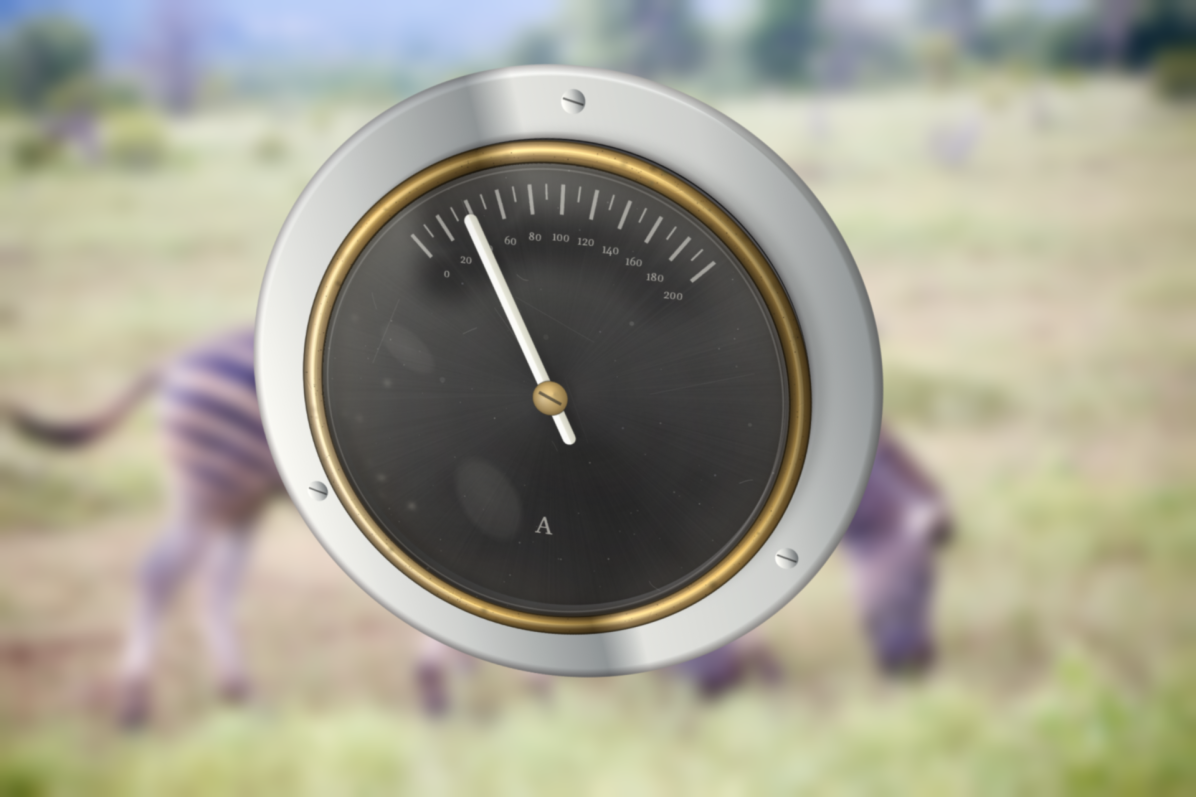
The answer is A 40
